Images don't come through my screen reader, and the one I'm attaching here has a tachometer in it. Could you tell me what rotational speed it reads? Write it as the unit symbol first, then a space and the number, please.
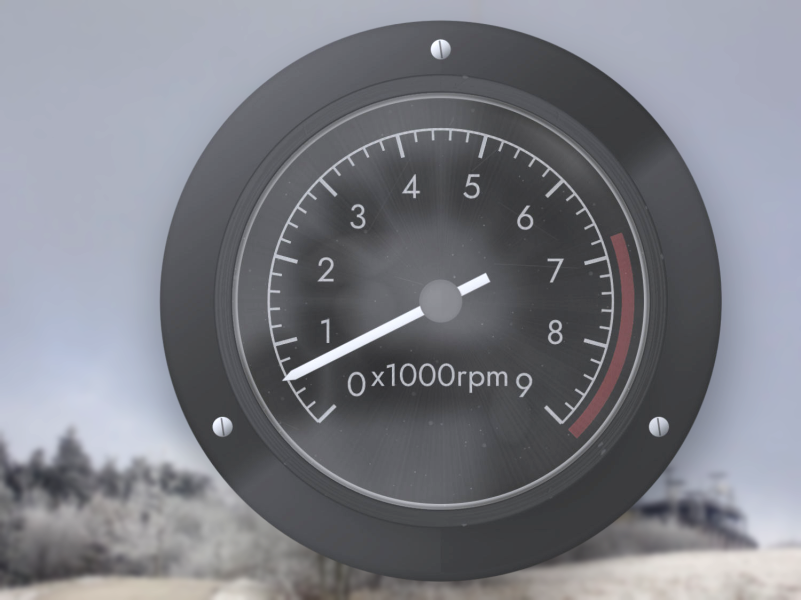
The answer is rpm 600
